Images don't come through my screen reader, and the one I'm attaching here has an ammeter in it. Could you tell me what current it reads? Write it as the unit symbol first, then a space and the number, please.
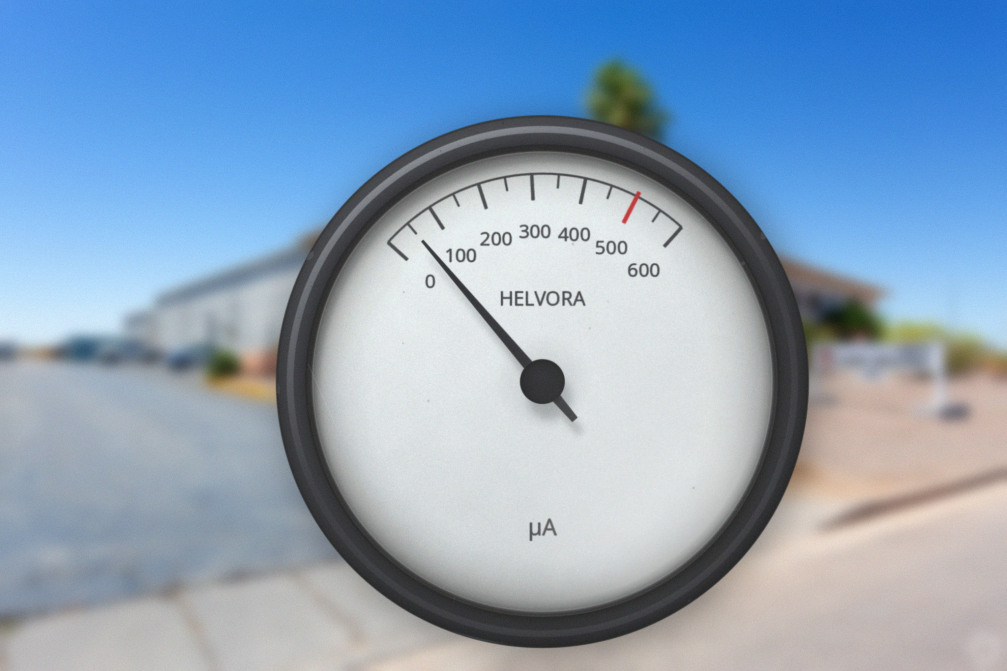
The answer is µA 50
